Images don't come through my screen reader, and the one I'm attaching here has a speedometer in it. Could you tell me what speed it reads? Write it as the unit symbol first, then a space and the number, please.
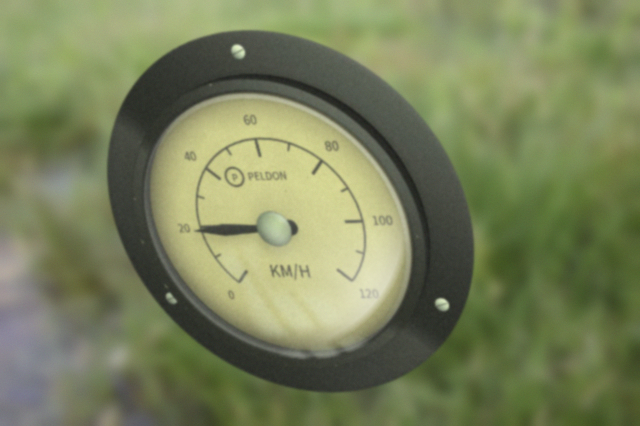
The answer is km/h 20
